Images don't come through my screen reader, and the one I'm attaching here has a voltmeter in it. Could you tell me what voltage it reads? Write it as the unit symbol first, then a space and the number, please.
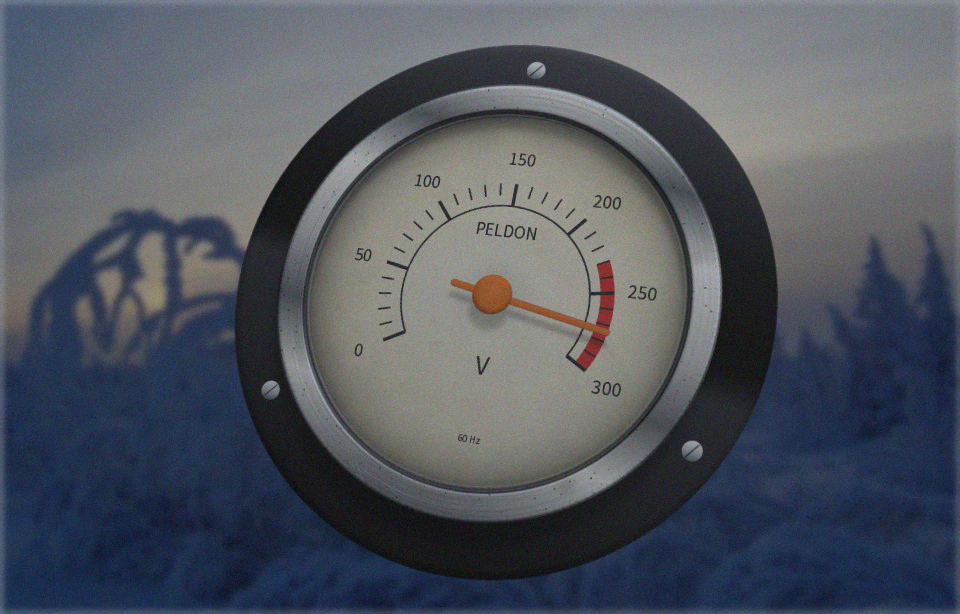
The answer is V 275
